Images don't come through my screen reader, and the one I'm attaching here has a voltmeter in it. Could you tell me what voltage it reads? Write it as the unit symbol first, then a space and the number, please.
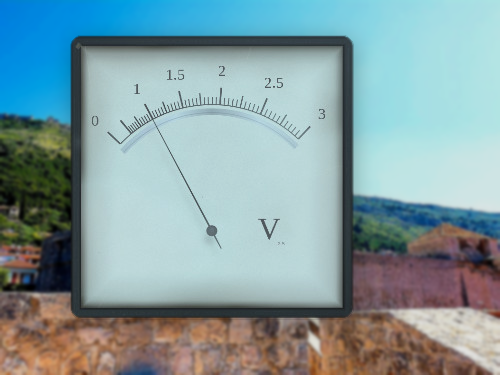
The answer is V 1
